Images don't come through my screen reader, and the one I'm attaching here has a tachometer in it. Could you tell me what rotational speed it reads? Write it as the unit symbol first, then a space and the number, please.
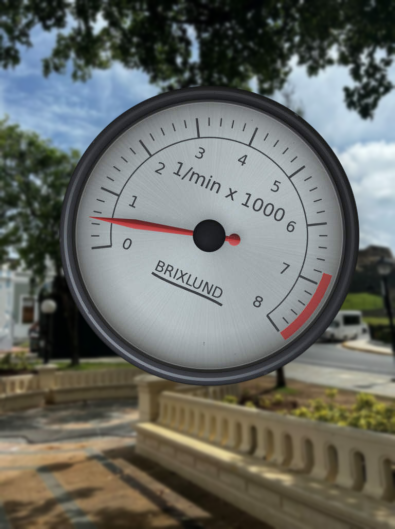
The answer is rpm 500
